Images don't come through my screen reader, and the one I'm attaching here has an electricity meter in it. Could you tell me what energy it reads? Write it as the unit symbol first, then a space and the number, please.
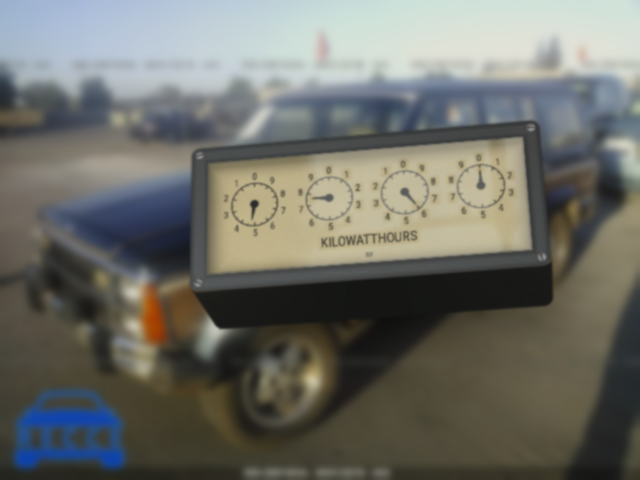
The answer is kWh 4760
